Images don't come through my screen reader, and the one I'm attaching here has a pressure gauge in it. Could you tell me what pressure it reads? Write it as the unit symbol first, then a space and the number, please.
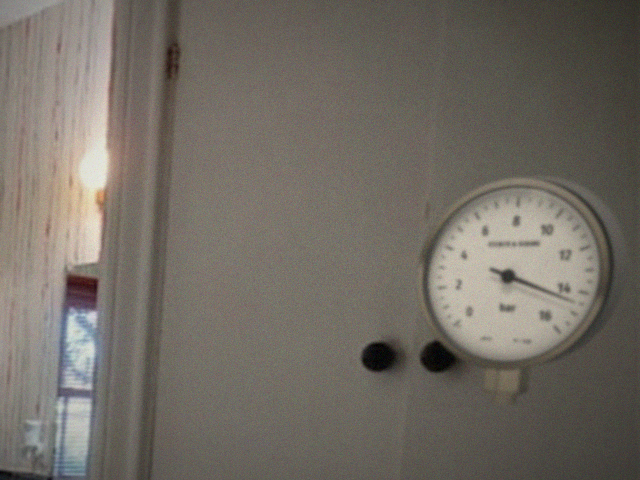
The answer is bar 14.5
